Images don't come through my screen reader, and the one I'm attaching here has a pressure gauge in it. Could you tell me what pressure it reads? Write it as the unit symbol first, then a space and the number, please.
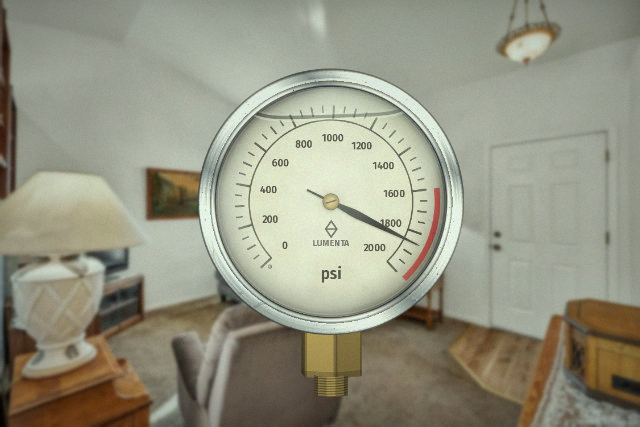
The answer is psi 1850
